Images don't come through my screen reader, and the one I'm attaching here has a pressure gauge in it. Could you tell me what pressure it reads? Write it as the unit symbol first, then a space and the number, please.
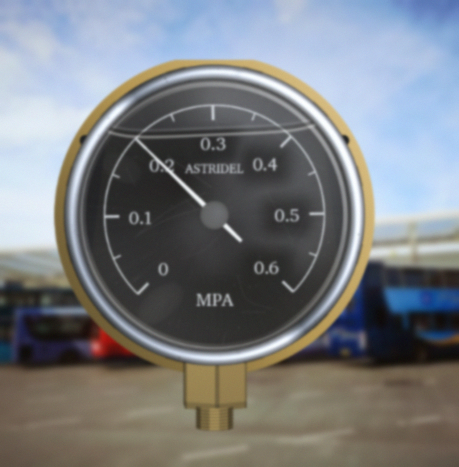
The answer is MPa 0.2
